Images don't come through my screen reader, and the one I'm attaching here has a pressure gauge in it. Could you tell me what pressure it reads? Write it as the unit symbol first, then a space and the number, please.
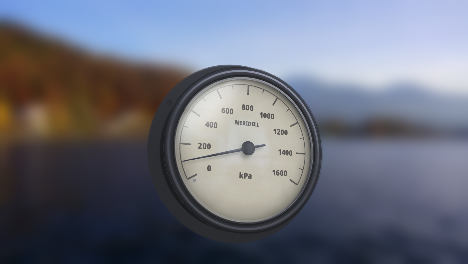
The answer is kPa 100
